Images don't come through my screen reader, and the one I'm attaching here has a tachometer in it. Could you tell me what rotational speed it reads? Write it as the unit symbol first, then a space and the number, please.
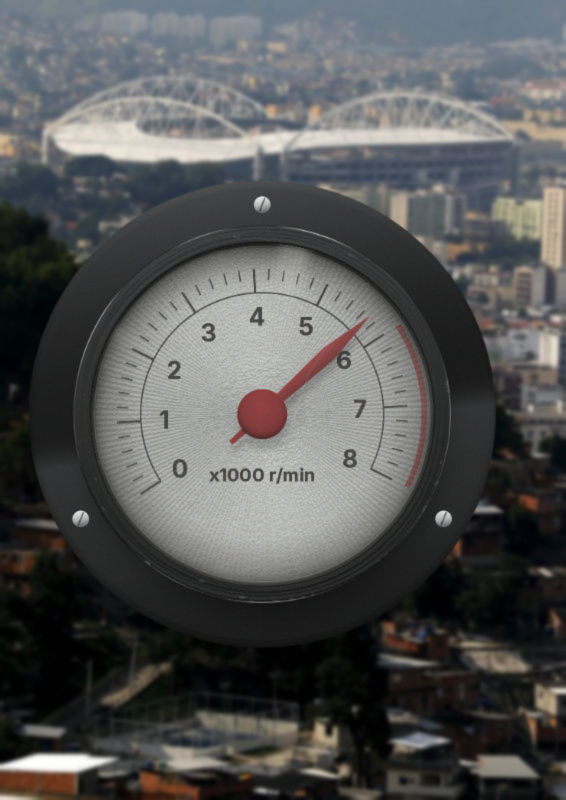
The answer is rpm 5700
